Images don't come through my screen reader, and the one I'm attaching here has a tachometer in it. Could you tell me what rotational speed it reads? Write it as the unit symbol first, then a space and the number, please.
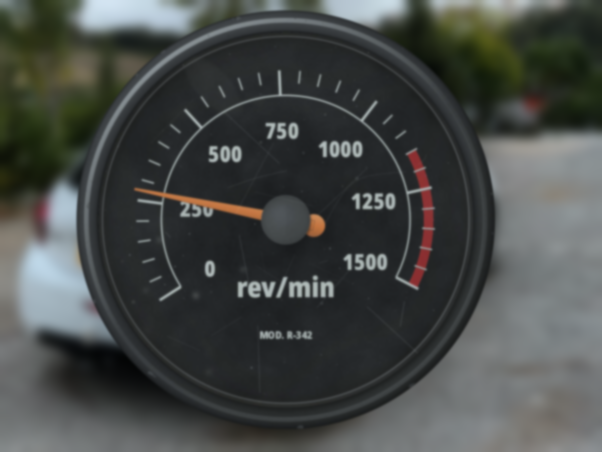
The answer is rpm 275
